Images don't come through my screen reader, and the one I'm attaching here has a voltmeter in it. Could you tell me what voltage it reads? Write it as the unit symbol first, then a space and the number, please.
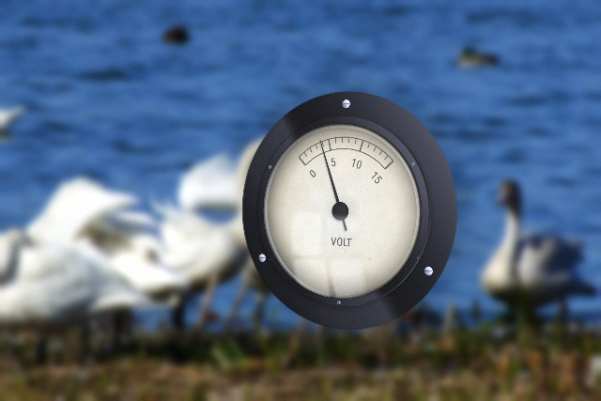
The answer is V 4
